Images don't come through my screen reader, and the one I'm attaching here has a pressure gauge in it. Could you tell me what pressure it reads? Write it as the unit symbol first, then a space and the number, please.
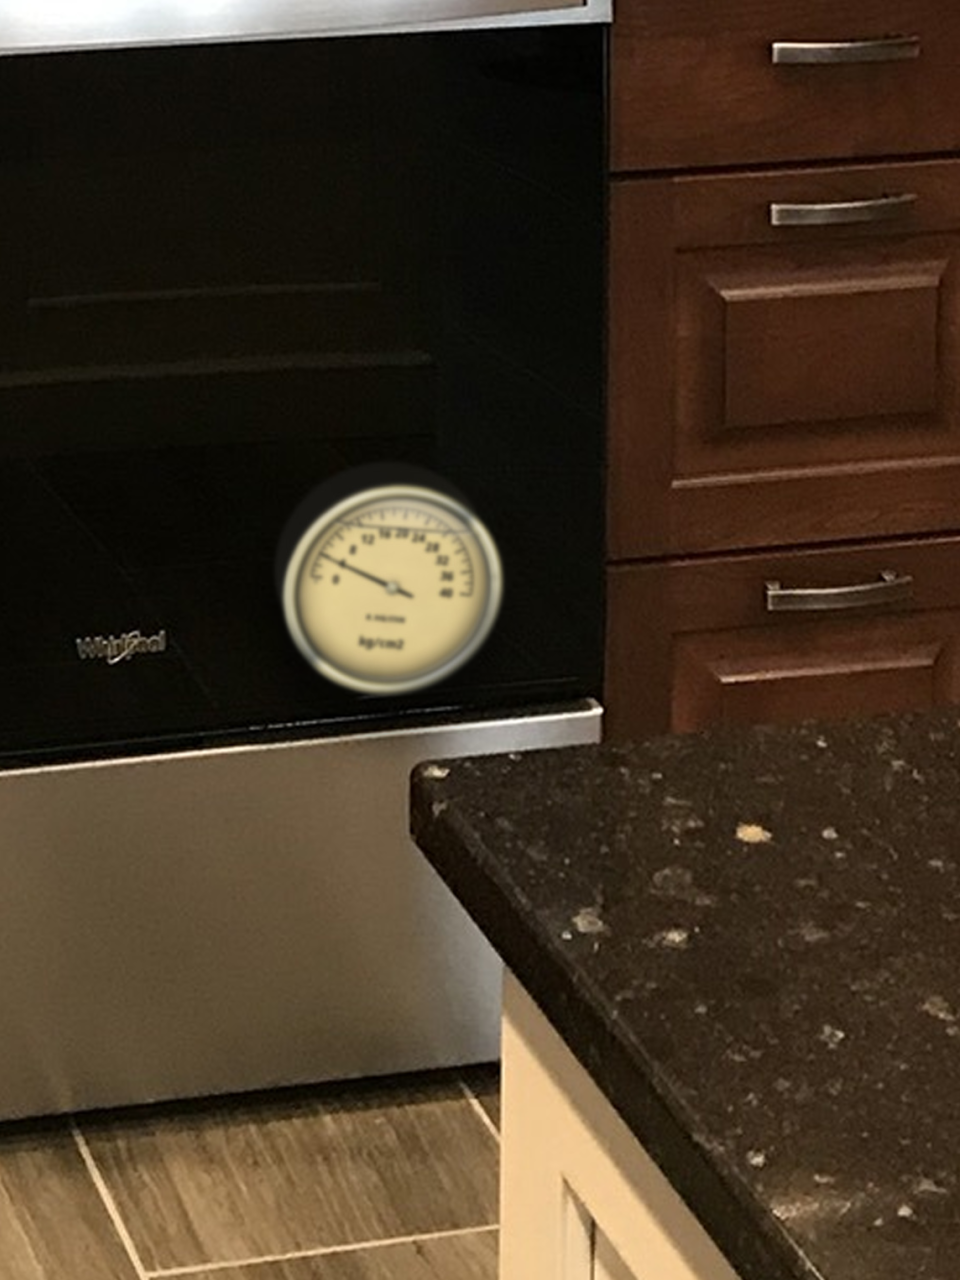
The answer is kg/cm² 4
